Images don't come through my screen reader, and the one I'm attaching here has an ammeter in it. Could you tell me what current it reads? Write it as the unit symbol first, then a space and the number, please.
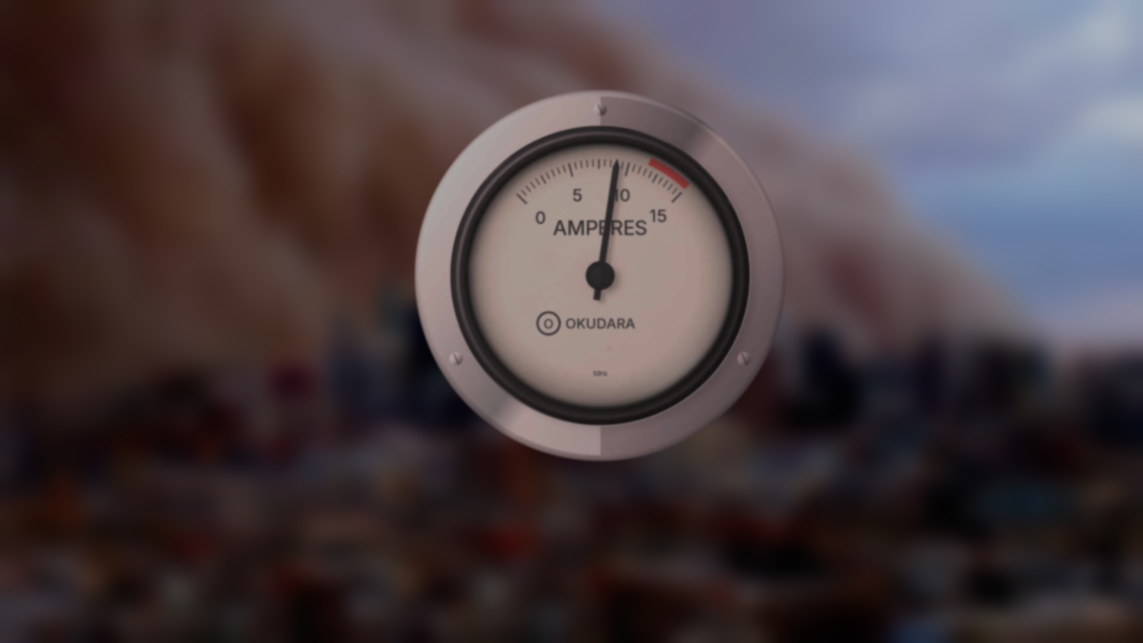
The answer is A 9
